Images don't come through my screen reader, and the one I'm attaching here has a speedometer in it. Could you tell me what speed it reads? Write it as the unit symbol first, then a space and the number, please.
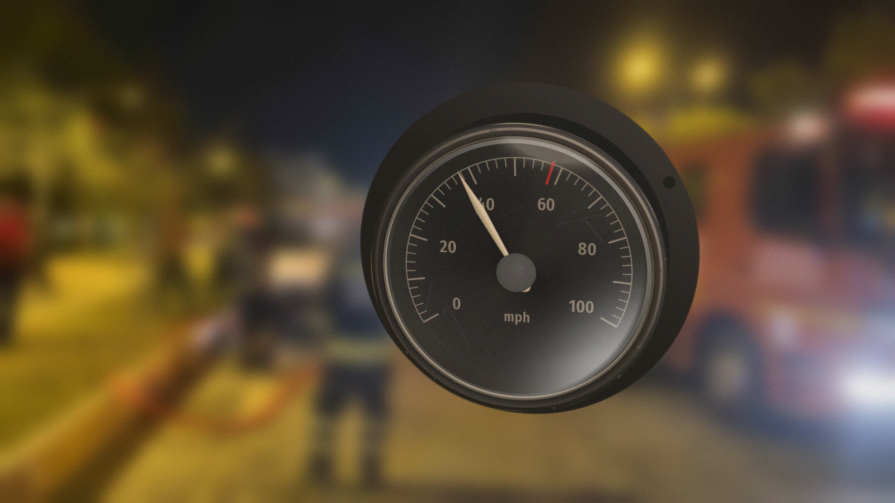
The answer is mph 38
